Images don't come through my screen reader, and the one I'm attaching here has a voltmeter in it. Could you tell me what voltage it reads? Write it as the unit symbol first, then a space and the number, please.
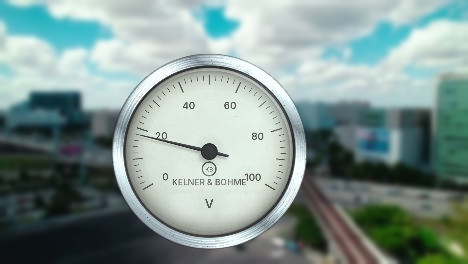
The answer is V 18
